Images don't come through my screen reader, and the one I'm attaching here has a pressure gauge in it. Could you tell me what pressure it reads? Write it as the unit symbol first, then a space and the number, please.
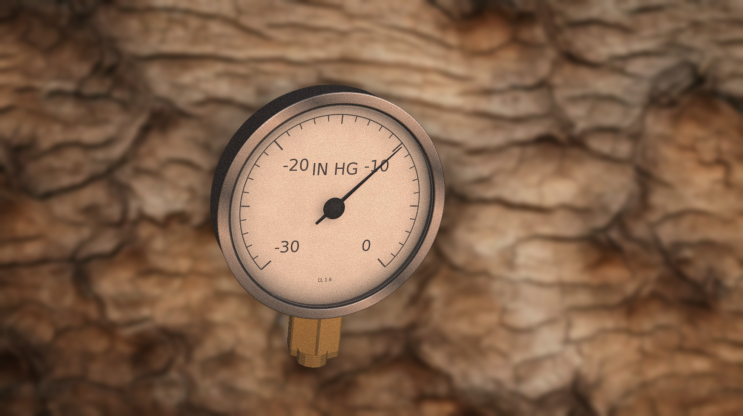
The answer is inHg -10
